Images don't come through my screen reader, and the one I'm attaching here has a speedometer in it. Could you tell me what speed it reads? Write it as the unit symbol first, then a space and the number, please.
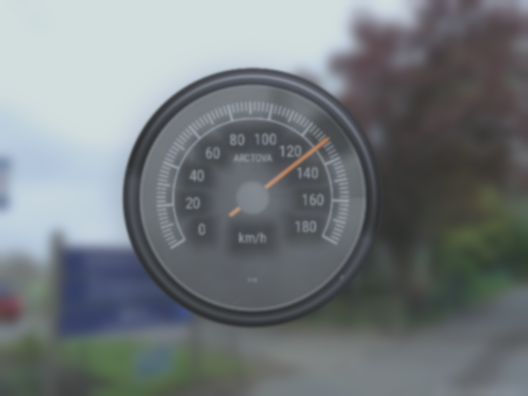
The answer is km/h 130
